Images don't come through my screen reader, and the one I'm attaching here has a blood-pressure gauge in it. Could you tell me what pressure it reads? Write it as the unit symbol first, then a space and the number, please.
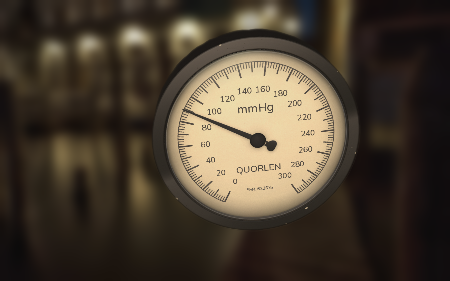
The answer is mmHg 90
